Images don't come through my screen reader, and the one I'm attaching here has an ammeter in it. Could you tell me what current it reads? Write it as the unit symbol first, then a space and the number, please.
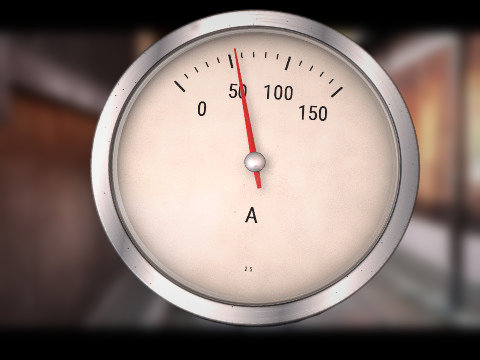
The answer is A 55
